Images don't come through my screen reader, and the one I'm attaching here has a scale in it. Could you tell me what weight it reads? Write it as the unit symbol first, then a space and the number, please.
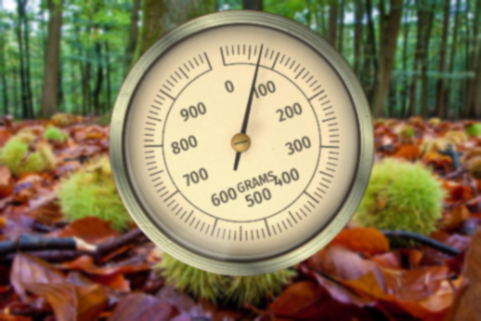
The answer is g 70
